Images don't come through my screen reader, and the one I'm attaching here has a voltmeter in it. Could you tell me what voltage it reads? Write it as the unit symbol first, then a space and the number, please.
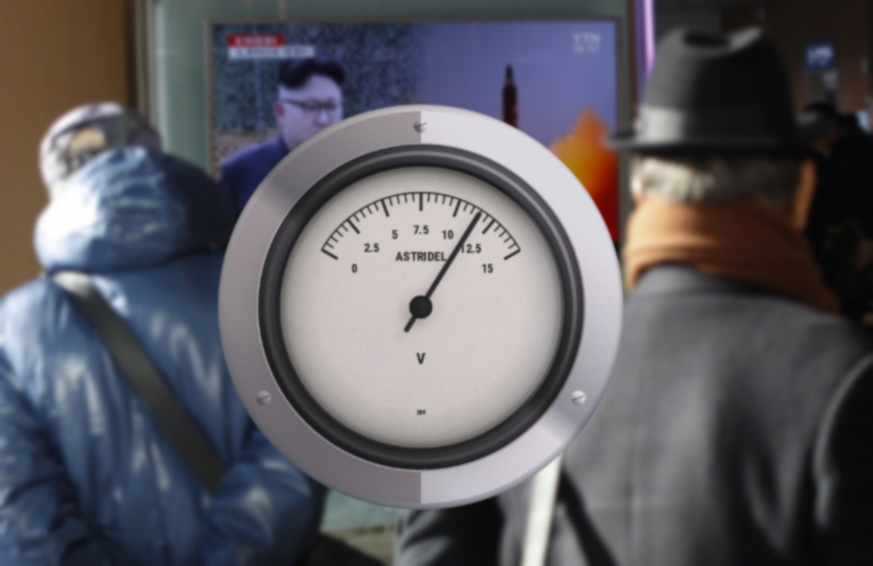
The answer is V 11.5
